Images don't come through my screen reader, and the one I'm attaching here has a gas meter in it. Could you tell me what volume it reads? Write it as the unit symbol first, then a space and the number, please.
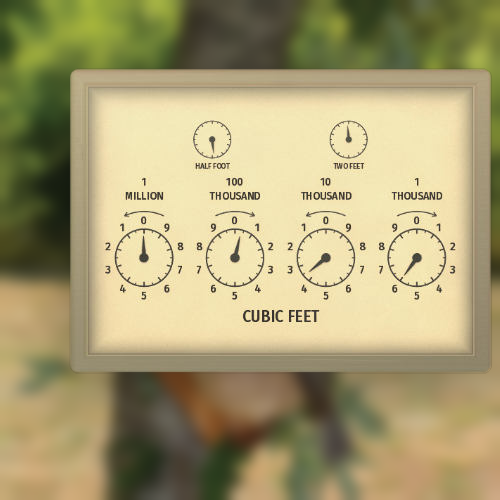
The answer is ft³ 3600
